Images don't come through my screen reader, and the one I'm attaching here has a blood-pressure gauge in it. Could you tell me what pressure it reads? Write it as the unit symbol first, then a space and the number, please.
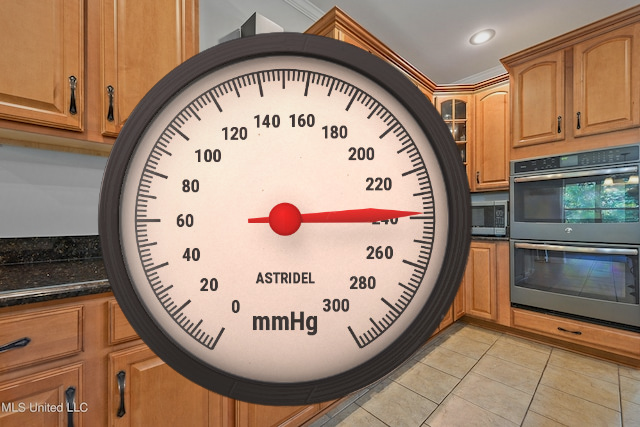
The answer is mmHg 238
